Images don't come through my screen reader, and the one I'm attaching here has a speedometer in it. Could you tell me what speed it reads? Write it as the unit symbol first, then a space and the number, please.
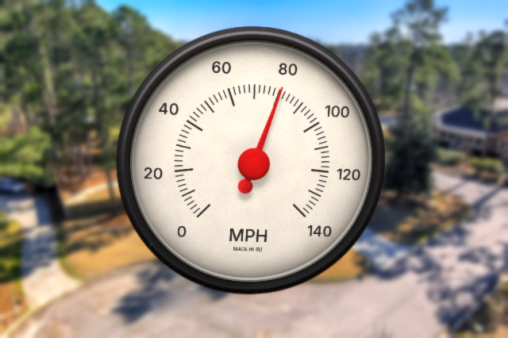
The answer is mph 80
